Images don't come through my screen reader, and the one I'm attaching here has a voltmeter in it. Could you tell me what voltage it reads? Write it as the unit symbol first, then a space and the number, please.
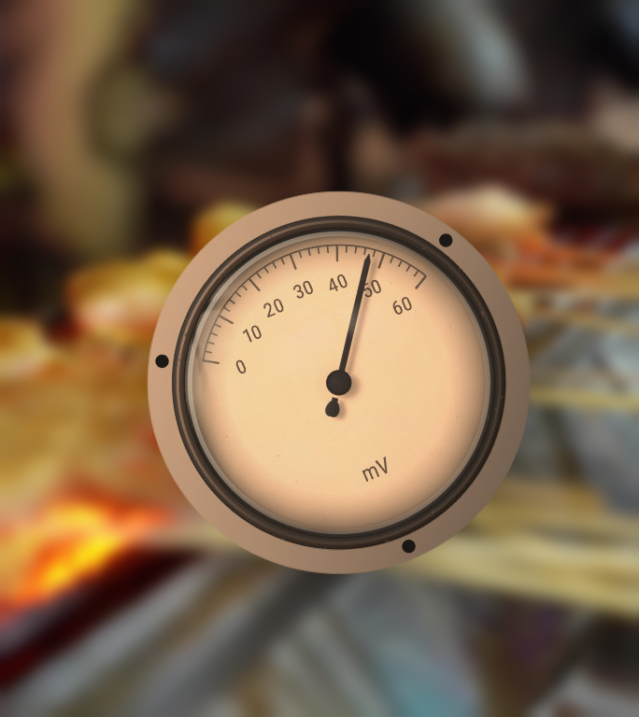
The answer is mV 47
